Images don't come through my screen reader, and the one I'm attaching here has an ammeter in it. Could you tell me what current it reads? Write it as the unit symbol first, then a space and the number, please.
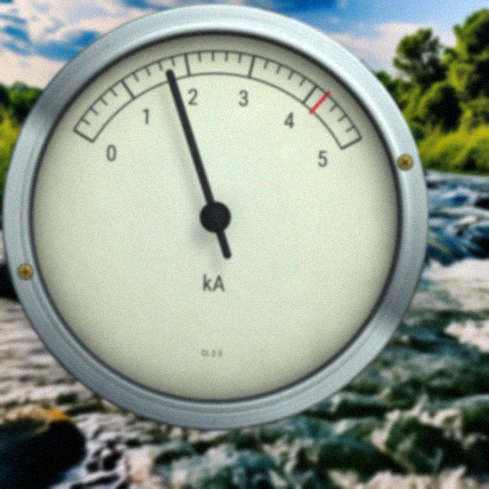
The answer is kA 1.7
